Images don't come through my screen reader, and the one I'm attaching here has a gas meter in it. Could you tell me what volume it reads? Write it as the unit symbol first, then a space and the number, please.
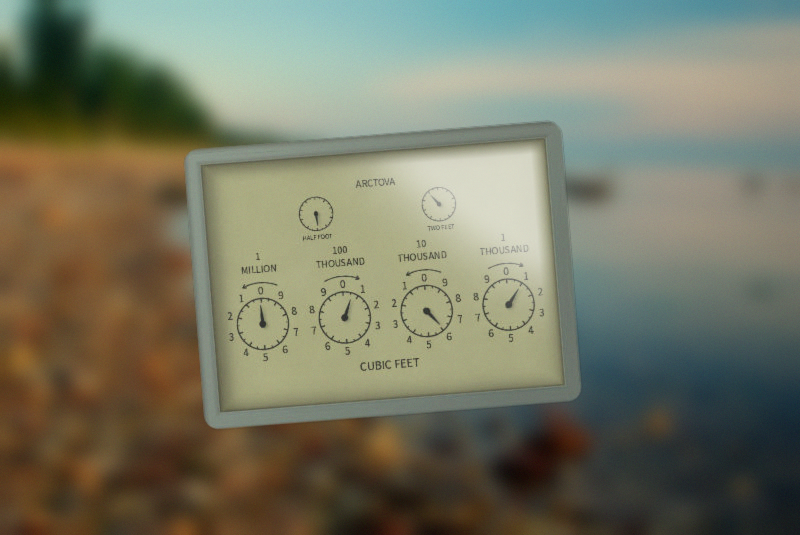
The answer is ft³ 6100
